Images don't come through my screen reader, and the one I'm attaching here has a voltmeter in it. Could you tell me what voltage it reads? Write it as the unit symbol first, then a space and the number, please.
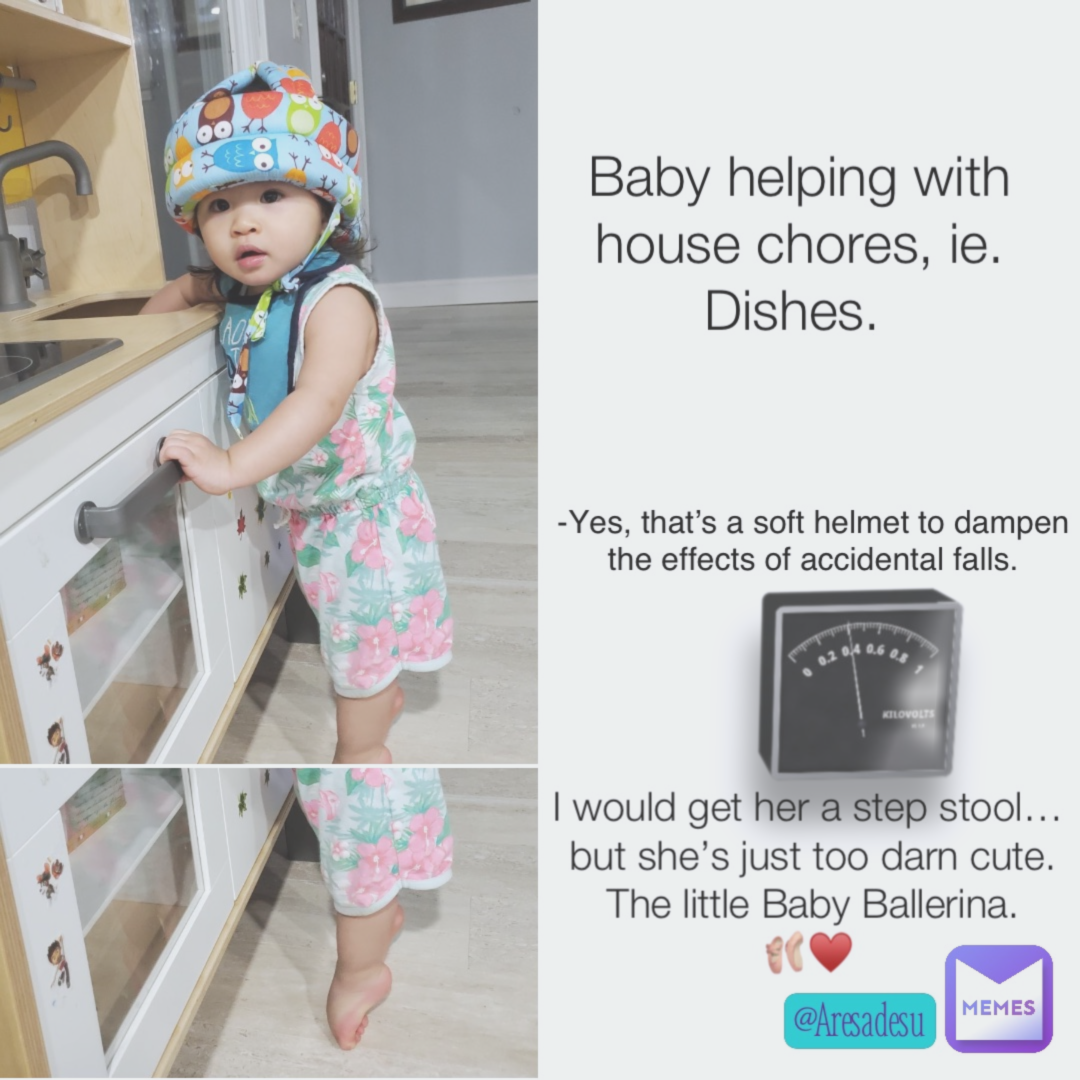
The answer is kV 0.4
